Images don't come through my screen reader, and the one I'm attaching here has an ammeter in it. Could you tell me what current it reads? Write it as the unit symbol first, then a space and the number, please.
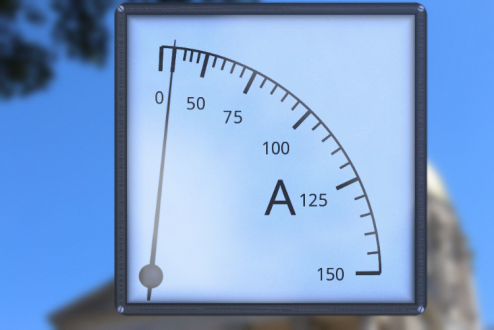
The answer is A 25
